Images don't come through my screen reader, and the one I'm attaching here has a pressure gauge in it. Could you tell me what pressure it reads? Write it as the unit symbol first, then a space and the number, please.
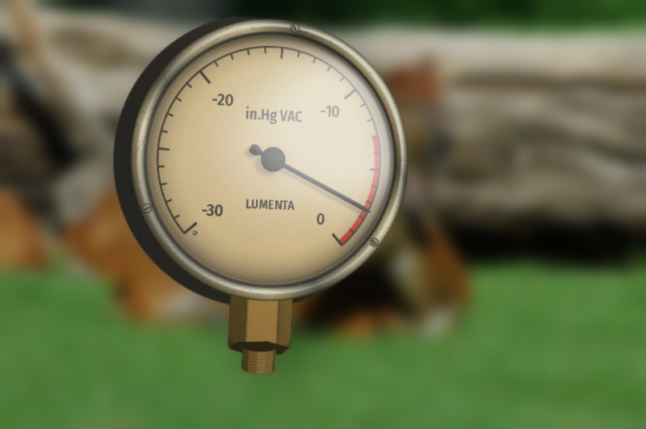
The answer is inHg -2.5
